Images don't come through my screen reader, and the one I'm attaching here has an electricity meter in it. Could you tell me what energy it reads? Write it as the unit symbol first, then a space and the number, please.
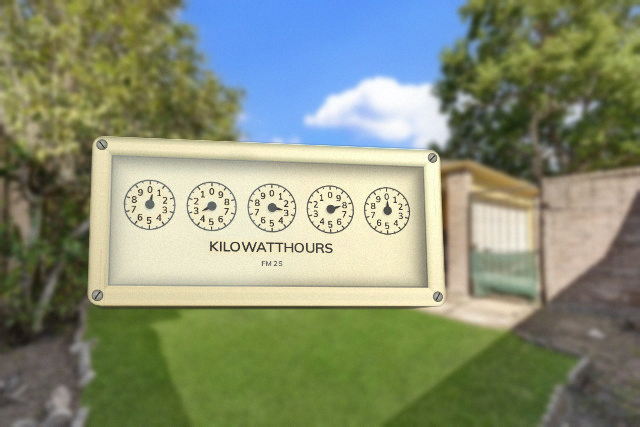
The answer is kWh 3280
